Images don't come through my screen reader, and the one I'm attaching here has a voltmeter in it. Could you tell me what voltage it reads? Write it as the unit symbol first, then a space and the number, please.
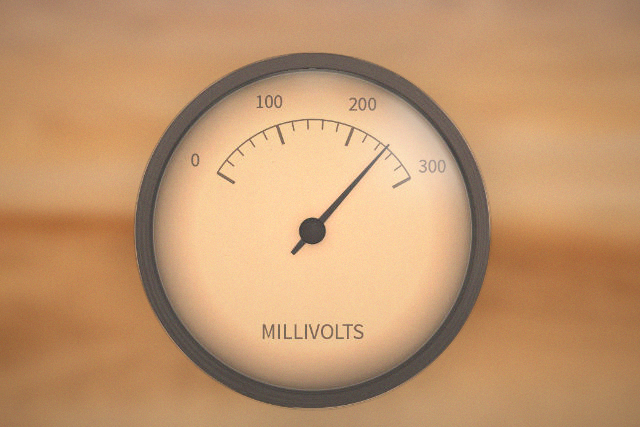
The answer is mV 250
